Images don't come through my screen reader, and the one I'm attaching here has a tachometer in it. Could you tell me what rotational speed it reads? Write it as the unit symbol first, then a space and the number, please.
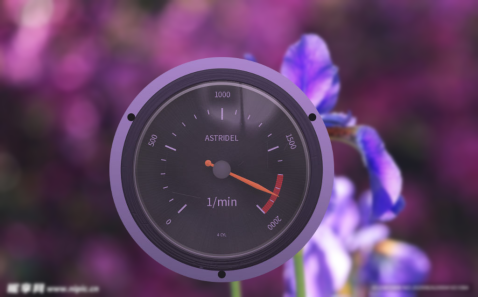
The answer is rpm 1850
